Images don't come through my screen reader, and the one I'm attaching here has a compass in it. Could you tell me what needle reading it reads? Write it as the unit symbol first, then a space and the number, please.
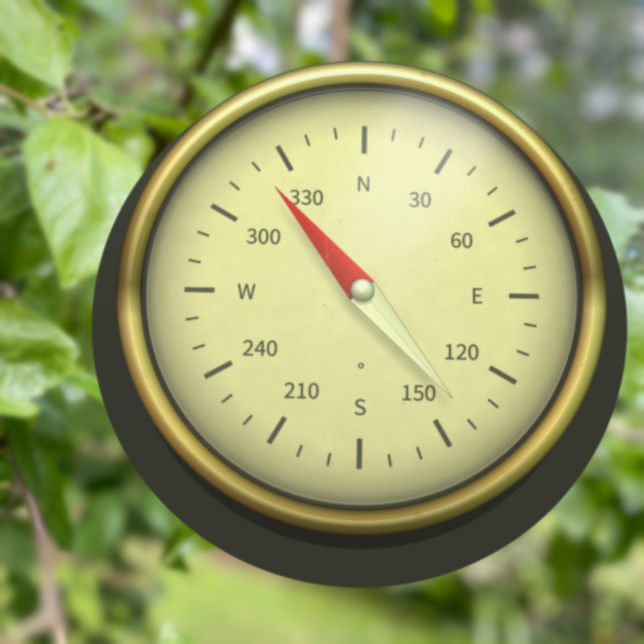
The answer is ° 320
